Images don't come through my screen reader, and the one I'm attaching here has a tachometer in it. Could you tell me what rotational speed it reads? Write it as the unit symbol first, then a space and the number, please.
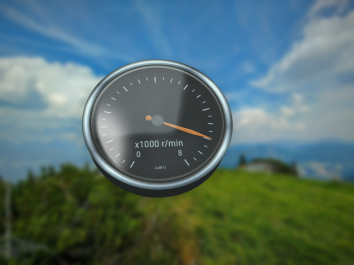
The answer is rpm 7000
